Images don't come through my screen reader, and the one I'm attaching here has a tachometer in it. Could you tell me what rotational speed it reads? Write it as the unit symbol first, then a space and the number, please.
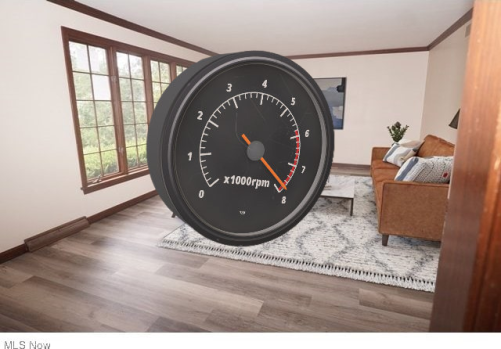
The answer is rpm 7800
